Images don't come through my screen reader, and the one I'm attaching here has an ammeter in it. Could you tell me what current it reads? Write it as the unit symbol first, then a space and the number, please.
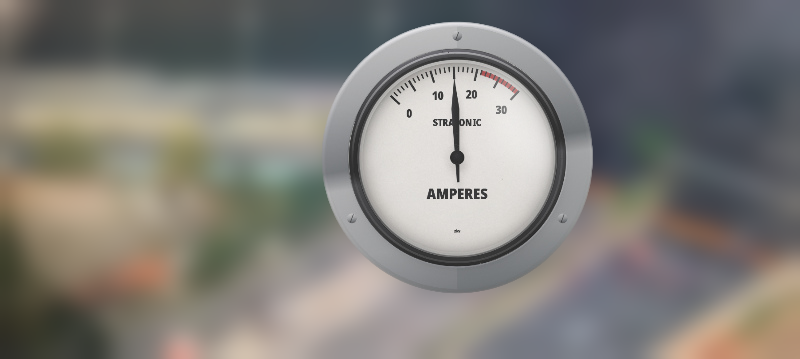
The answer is A 15
